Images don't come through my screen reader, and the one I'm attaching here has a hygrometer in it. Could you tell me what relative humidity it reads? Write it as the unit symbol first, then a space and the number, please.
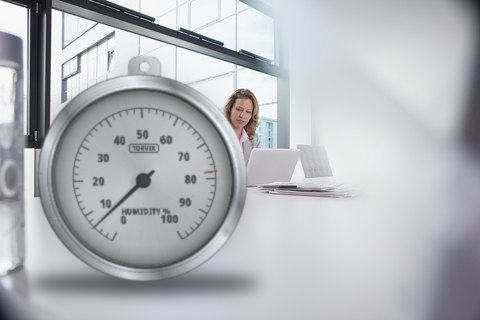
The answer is % 6
